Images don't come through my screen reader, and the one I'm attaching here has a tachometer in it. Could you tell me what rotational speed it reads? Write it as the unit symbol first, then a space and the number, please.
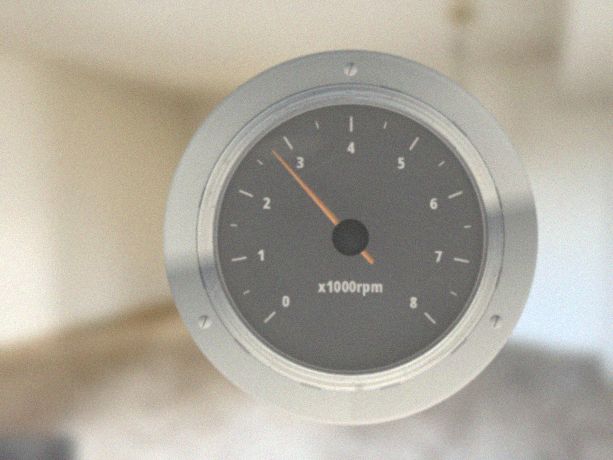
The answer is rpm 2750
